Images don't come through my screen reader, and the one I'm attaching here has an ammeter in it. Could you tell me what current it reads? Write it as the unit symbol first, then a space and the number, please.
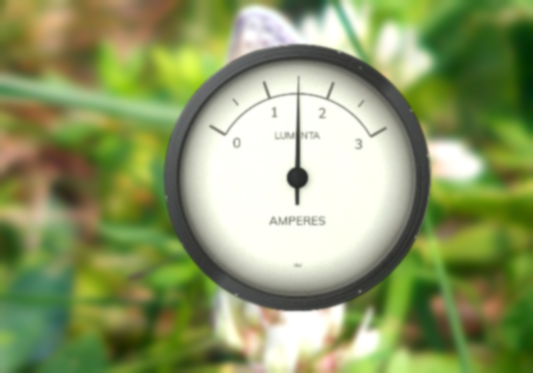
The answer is A 1.5
